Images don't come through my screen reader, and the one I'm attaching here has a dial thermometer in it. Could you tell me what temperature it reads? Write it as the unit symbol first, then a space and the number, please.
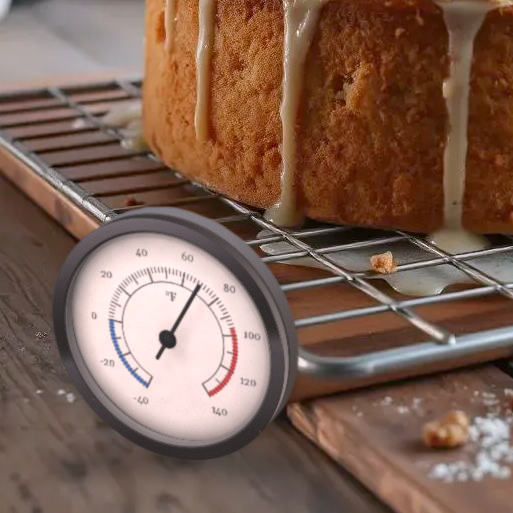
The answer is °F 70
